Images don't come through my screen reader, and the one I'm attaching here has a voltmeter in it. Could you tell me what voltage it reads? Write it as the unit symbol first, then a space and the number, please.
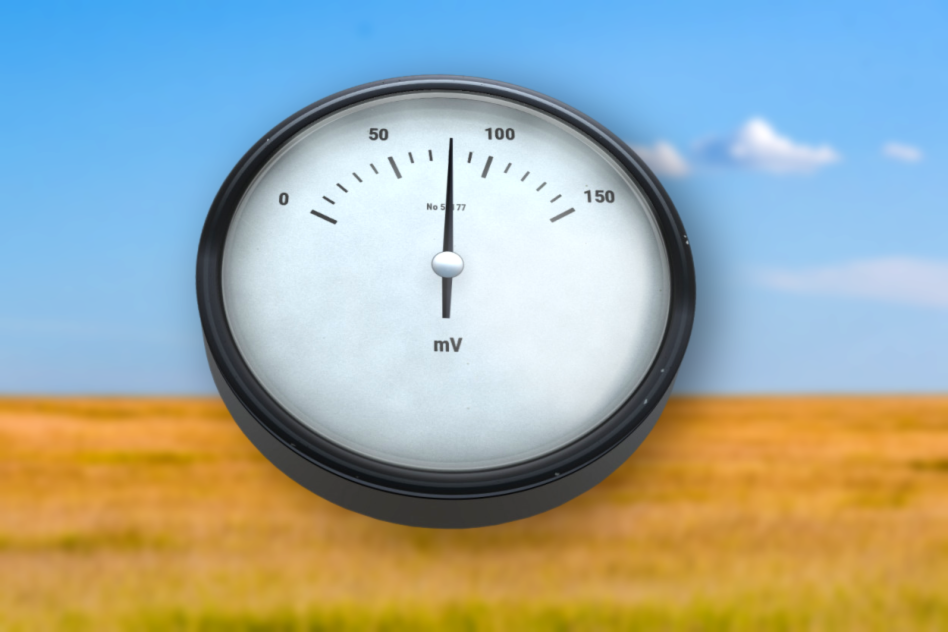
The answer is mV 80
